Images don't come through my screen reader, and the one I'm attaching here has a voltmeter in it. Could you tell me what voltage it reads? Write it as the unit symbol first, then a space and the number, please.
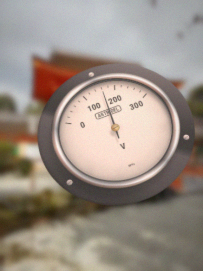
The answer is V 160
